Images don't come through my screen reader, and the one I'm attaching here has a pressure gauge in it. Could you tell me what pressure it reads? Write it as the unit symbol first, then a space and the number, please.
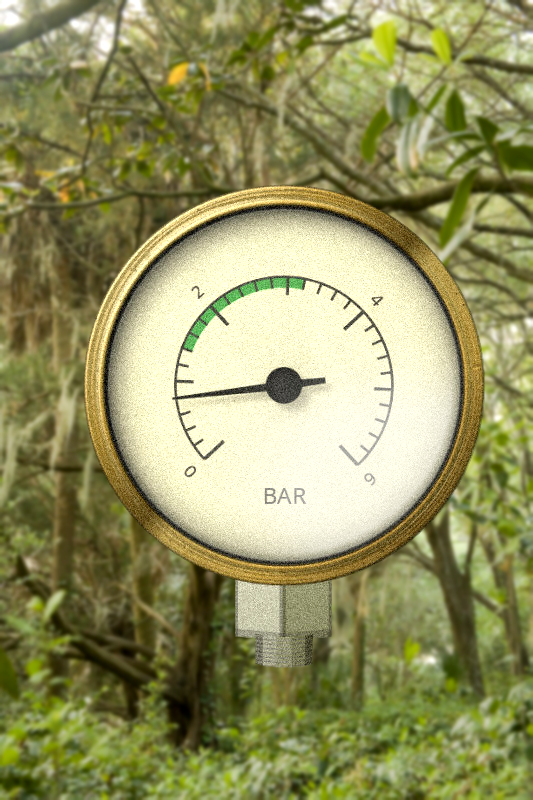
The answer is bar 0.8
